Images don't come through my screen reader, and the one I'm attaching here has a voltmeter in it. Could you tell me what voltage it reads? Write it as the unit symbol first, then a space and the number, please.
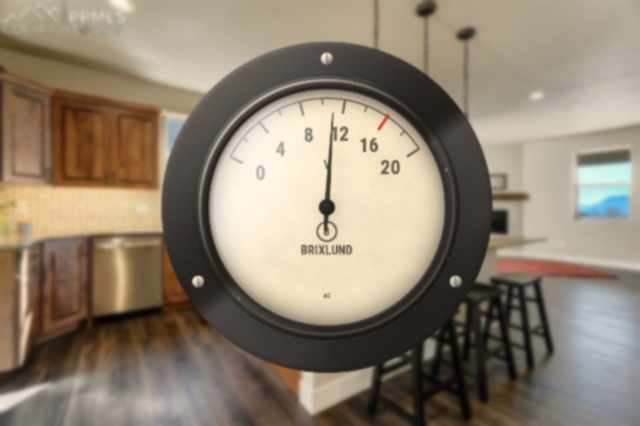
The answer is V 11
